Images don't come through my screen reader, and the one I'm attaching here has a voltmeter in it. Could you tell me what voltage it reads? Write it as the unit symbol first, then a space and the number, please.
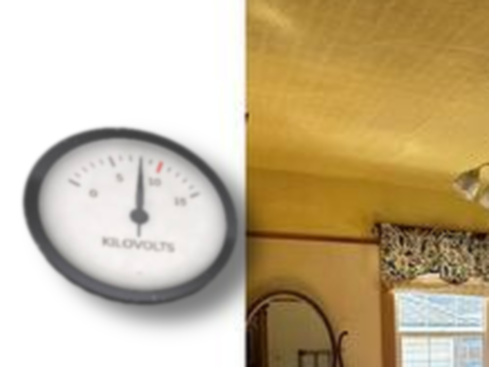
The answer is kV 8
